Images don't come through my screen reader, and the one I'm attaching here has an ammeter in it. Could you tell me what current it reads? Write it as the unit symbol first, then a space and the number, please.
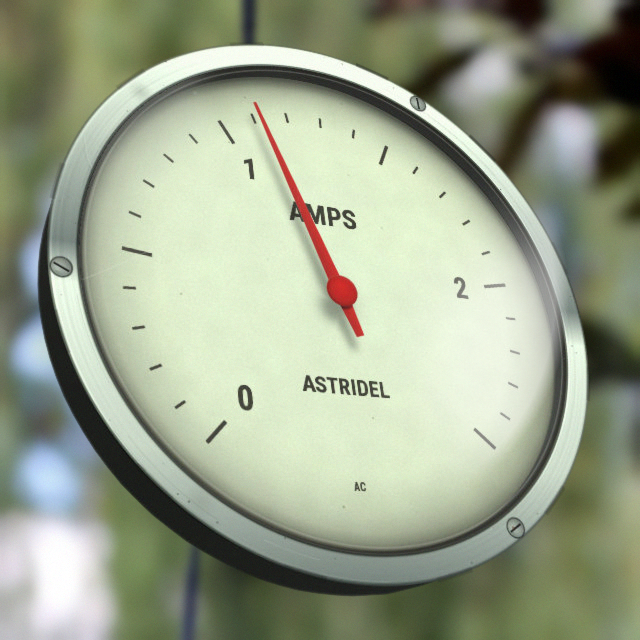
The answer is A 1.1
